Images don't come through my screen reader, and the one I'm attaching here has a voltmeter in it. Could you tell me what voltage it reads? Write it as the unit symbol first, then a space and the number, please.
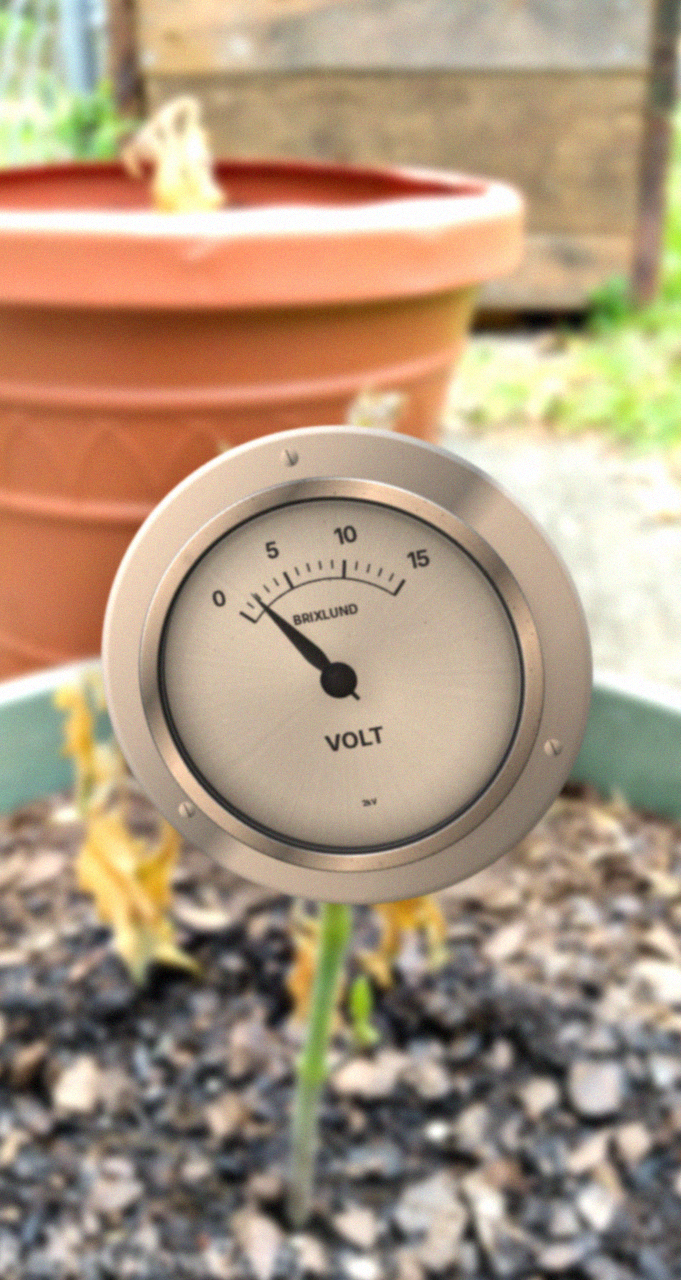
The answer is V 2
